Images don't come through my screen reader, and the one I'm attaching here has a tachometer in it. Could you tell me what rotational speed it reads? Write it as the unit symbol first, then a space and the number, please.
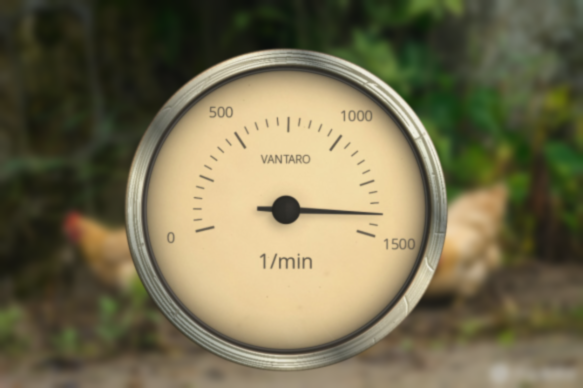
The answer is rpm 1400
